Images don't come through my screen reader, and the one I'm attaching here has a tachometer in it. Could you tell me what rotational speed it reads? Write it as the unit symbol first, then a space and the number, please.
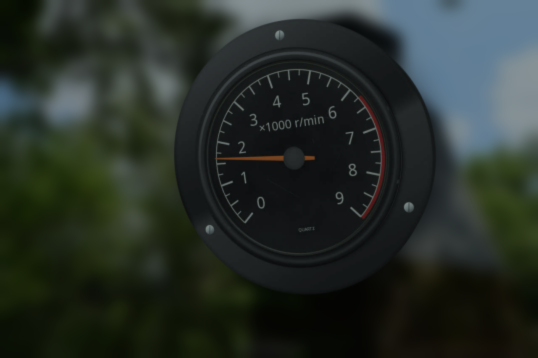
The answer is rpm 1625
